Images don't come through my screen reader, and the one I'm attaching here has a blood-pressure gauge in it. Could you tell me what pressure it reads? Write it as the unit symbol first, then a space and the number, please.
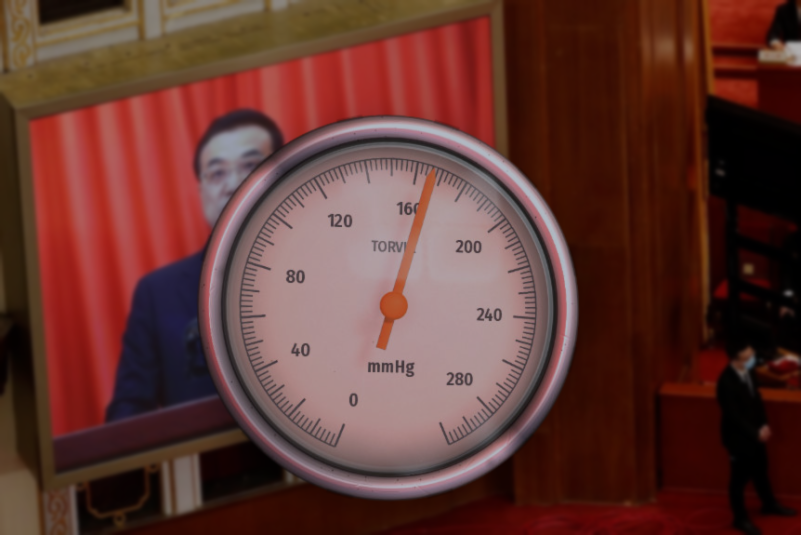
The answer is mmHg 166
